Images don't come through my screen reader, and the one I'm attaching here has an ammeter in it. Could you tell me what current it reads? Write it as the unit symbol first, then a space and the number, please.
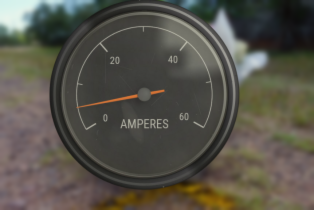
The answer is A 5
